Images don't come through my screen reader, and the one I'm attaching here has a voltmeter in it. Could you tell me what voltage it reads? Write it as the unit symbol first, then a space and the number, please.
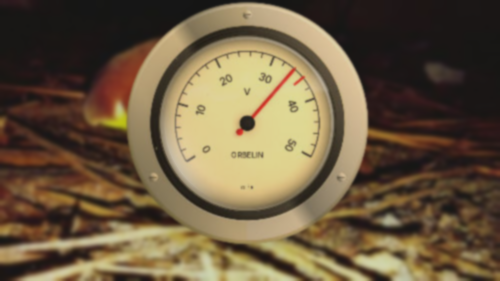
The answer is V 34
